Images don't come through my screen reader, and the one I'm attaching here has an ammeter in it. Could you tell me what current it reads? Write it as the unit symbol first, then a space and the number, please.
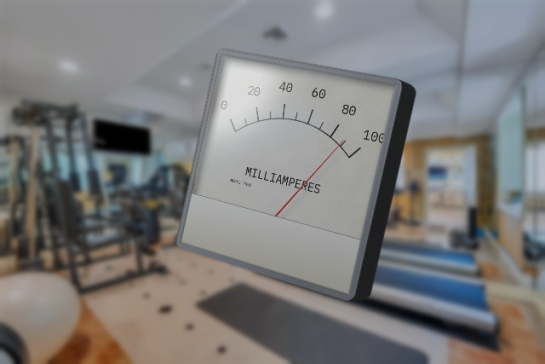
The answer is mA 90
